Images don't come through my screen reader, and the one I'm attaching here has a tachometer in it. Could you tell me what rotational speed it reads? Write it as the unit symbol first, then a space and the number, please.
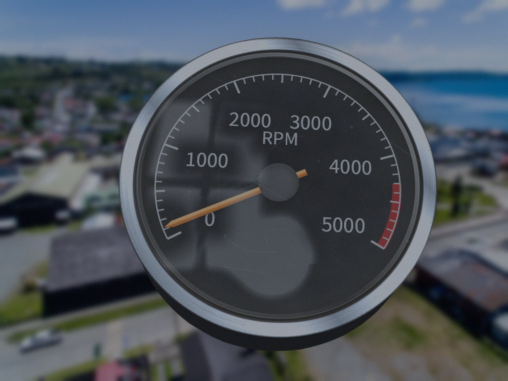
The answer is rpm 100
